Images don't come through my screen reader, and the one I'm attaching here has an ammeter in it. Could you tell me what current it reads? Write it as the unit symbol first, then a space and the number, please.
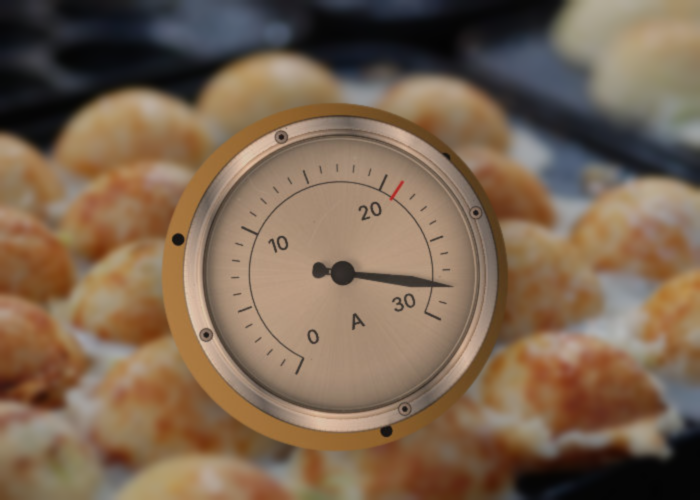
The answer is A 28
